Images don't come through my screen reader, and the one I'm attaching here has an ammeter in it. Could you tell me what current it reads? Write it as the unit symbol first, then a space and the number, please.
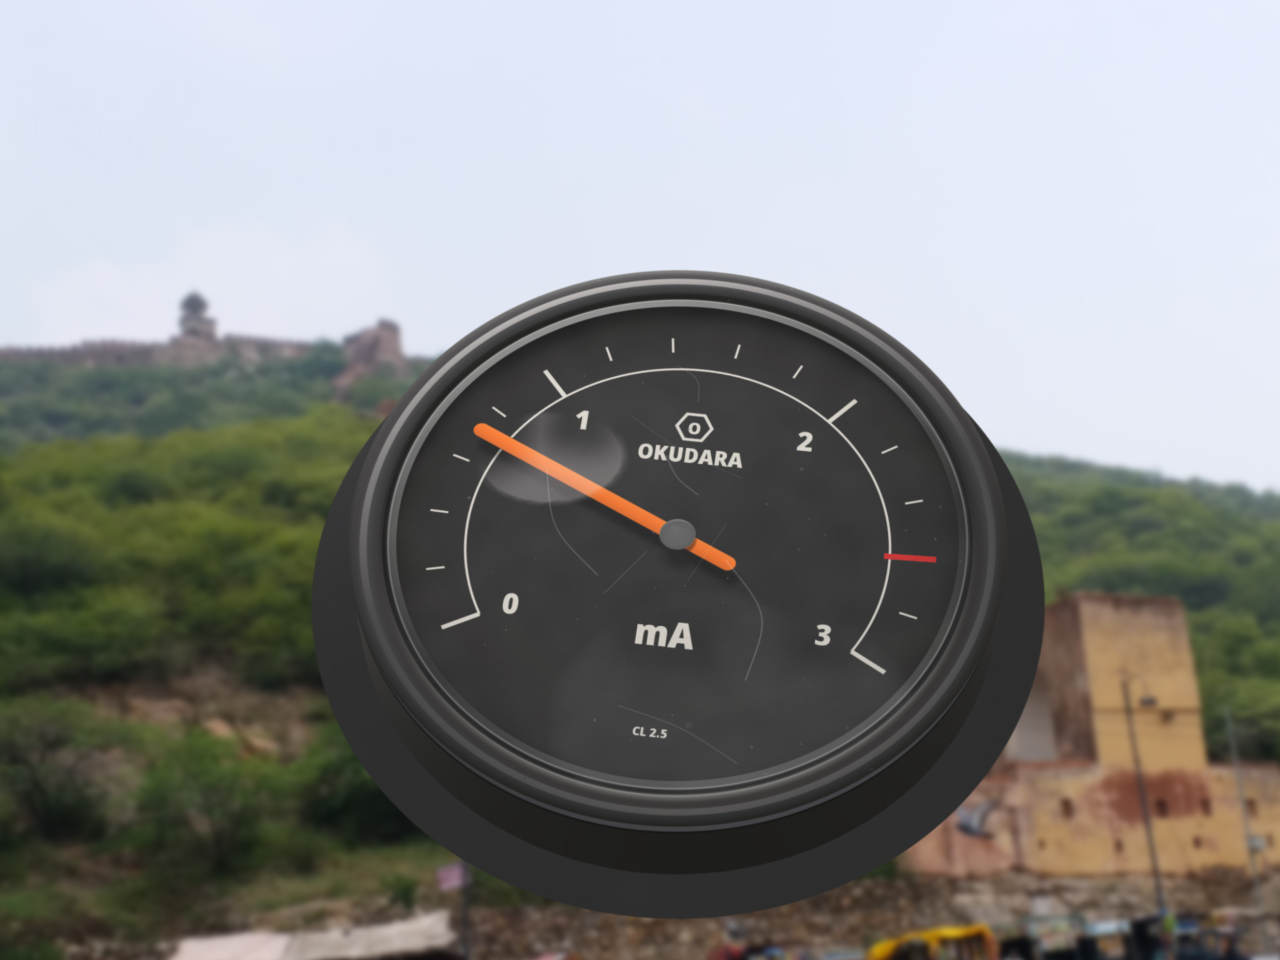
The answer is mA 0.7
